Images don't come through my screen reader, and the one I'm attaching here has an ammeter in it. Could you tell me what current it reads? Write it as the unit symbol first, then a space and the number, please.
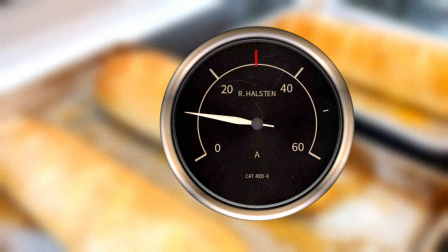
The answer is A 10
